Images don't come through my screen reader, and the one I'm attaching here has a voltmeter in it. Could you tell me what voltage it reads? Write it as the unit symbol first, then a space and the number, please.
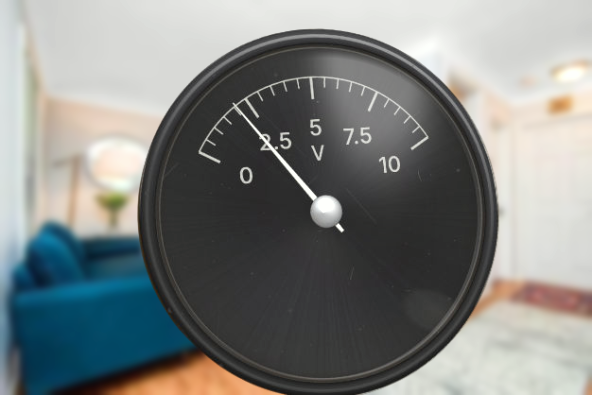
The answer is V 2
